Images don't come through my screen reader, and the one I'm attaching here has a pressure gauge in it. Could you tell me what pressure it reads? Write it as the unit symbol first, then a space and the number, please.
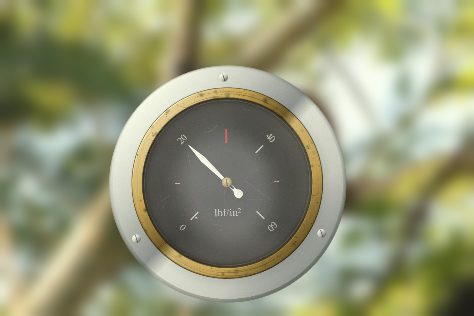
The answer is psi 20
